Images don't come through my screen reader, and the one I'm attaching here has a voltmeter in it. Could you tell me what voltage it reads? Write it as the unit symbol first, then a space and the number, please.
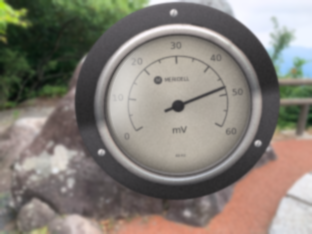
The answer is mV 47.5
